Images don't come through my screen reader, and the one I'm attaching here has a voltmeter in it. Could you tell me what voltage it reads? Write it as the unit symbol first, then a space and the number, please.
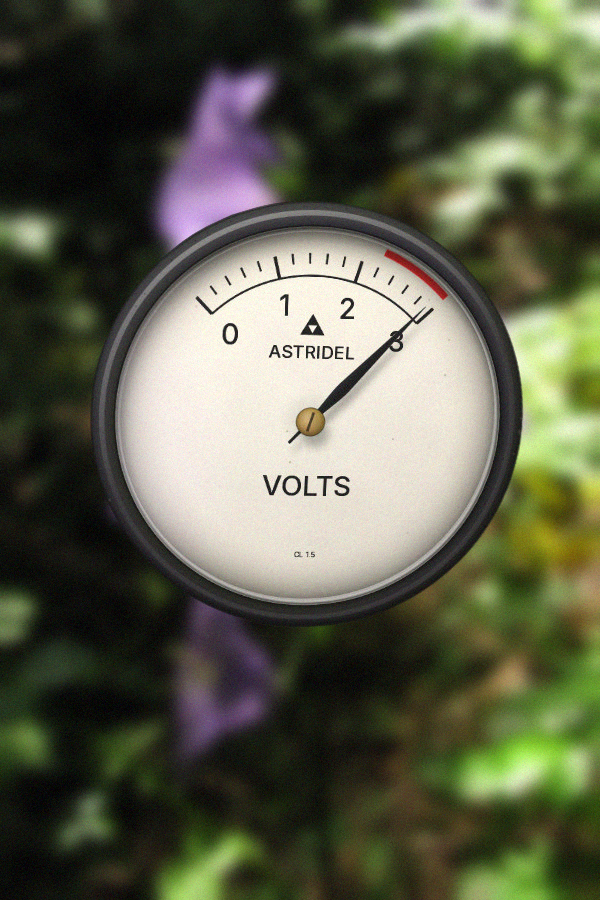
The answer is V 2.9
